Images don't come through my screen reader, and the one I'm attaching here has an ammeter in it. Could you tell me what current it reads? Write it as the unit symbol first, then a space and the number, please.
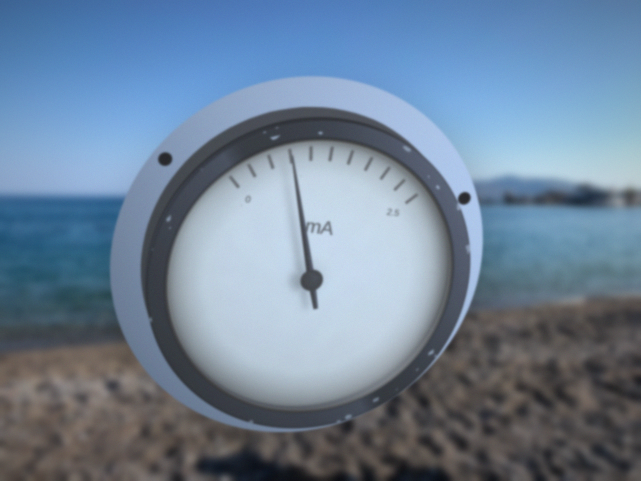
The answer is mA 0.75
